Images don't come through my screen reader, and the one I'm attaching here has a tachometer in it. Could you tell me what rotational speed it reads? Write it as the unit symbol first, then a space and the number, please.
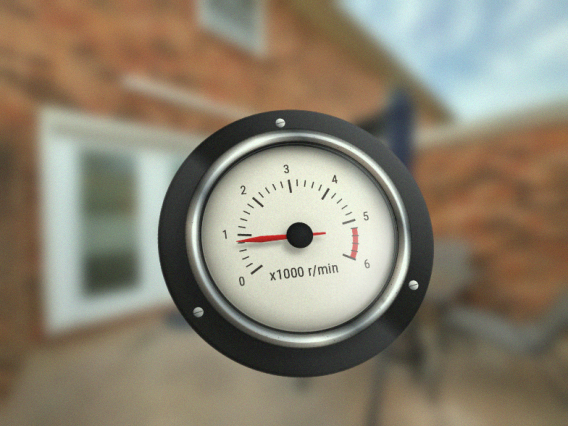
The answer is rpm 800
